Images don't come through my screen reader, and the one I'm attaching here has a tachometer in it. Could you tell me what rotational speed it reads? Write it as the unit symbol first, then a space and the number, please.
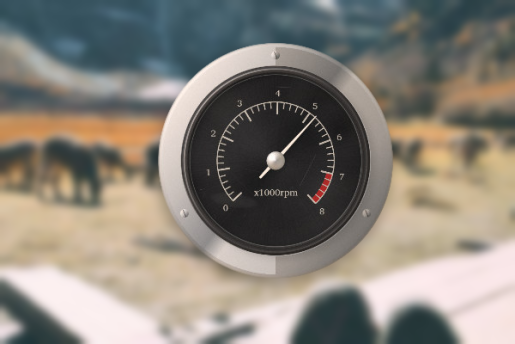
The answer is rpm 5200
